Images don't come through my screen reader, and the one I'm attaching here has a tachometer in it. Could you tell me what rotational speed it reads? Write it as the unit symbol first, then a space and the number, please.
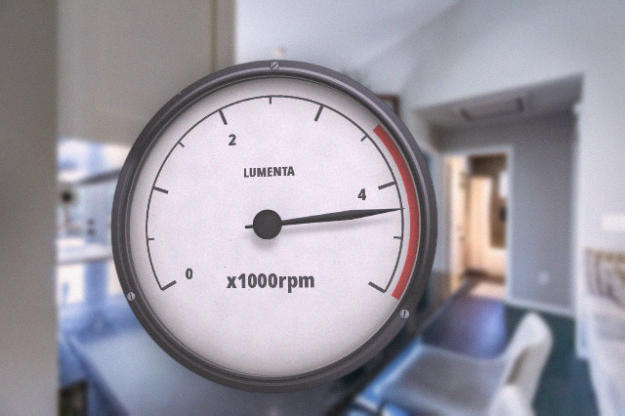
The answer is rpm 4250
